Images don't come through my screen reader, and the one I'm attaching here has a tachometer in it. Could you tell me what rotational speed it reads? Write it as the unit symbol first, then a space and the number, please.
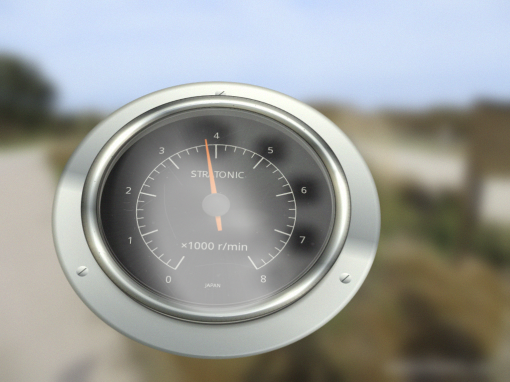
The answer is rpm 3800
